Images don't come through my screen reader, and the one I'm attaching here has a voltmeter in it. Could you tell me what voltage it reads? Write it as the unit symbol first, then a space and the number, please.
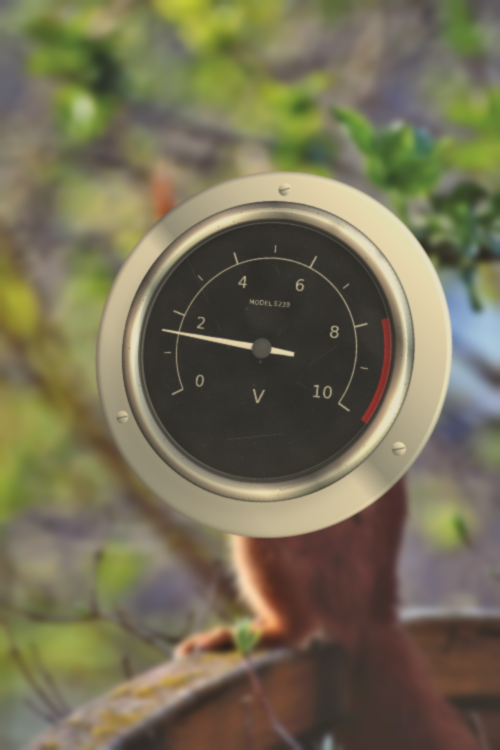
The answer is V 1.5
